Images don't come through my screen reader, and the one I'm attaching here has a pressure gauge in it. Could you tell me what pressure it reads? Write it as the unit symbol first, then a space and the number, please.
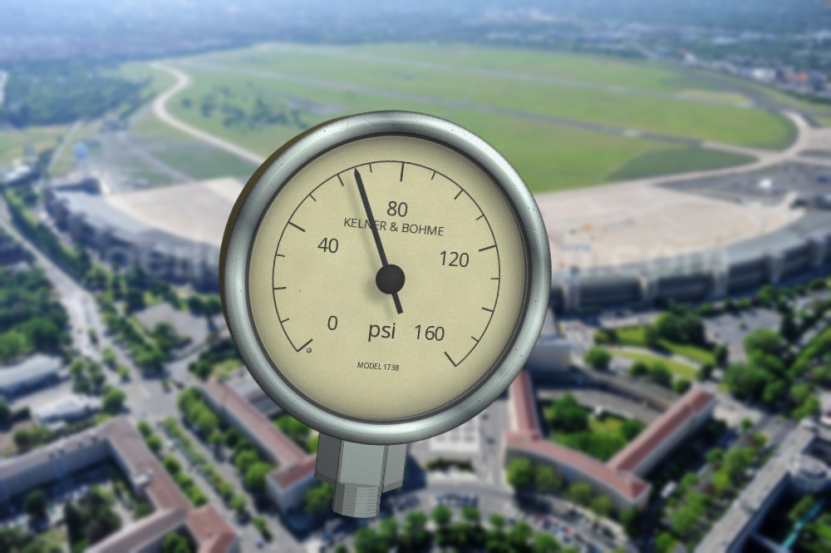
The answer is psi 65
